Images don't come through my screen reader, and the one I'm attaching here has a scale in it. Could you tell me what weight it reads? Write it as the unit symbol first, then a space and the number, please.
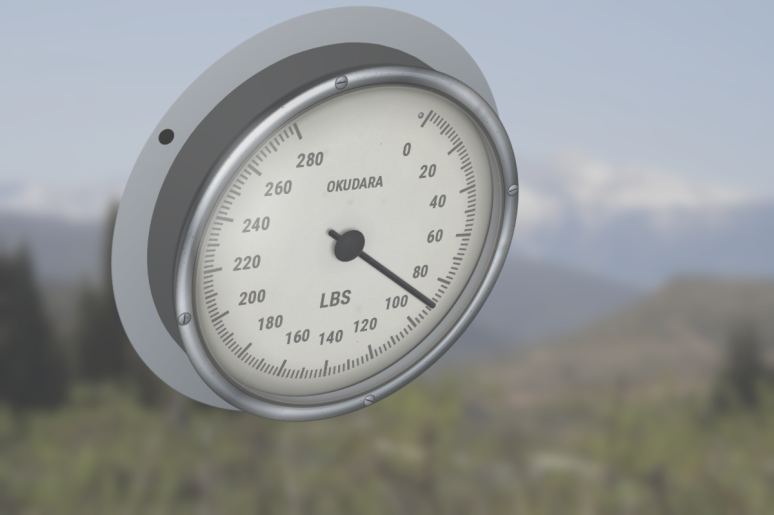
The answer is lb 90
